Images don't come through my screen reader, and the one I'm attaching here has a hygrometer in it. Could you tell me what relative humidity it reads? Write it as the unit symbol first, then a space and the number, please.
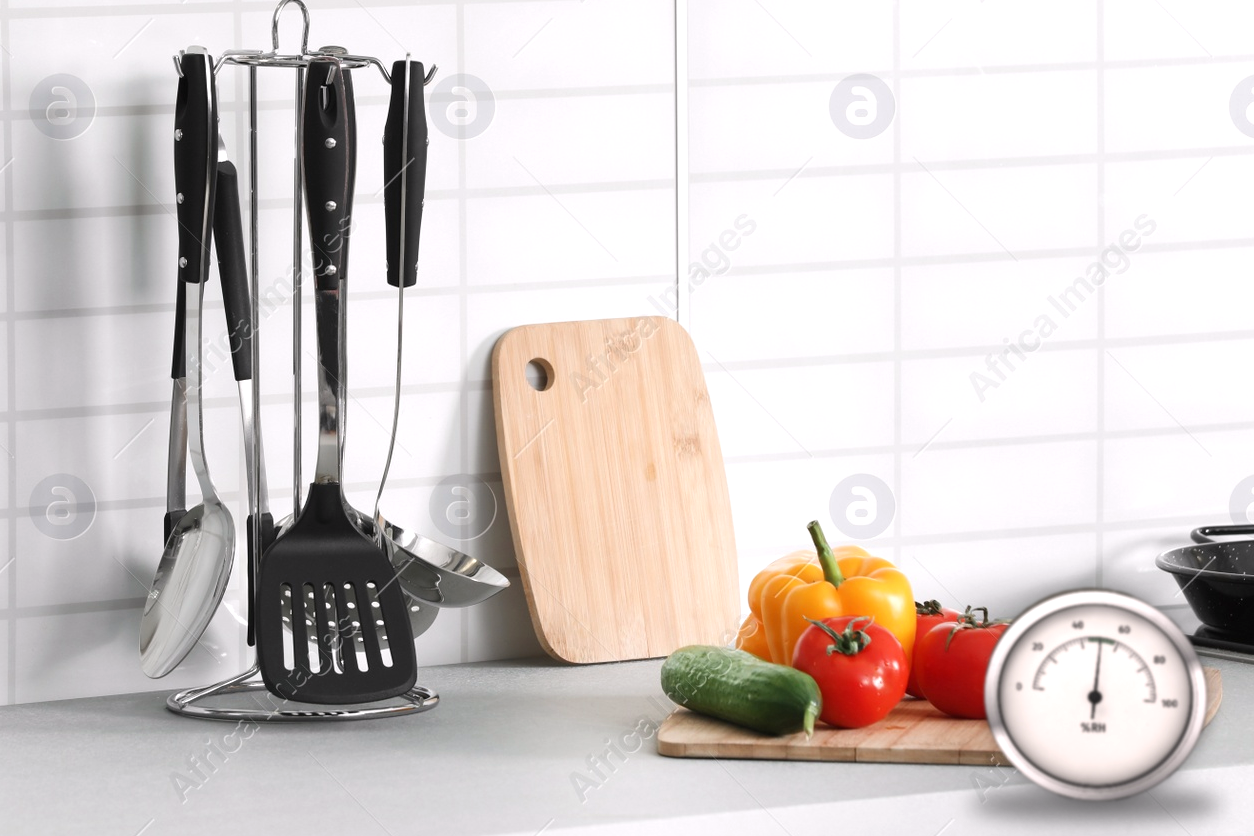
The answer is % 50
